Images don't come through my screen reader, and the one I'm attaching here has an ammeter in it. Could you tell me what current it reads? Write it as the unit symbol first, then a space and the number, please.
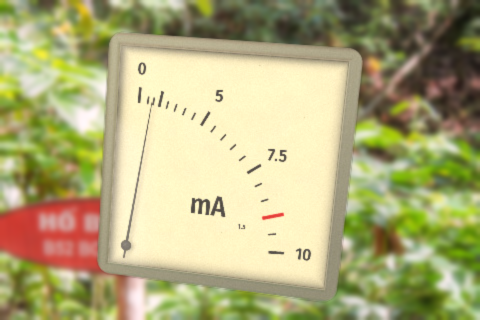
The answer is mA 2
